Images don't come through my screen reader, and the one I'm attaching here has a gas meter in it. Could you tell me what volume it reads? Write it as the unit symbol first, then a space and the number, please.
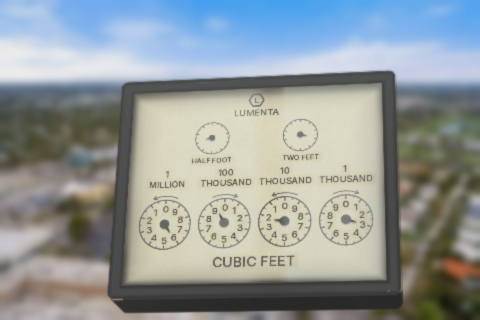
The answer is ft³ 592300
